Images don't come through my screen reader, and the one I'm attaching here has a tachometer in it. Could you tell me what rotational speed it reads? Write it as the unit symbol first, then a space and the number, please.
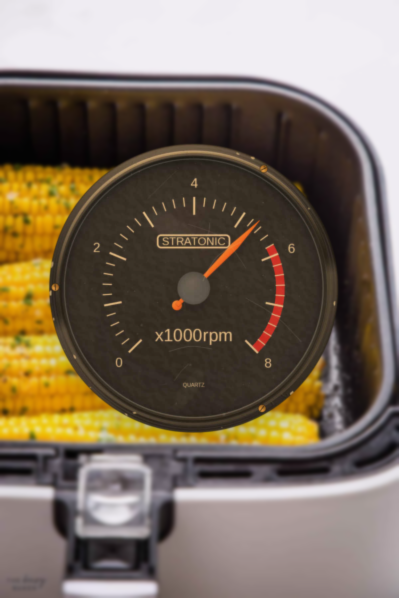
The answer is rpm 5300
